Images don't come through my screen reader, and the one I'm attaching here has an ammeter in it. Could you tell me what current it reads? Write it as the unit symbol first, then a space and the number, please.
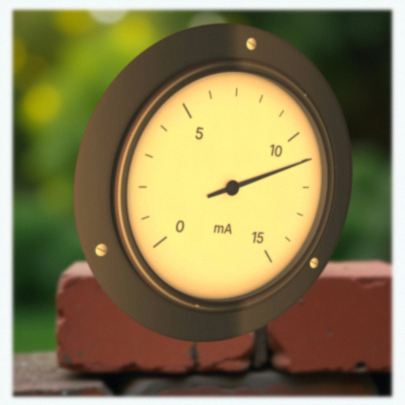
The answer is mA 11
